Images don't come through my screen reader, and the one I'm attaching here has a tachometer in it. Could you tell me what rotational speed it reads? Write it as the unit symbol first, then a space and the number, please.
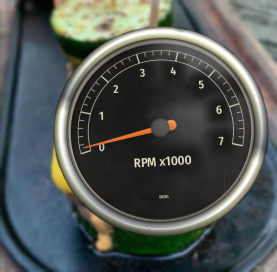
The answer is rpm 100
